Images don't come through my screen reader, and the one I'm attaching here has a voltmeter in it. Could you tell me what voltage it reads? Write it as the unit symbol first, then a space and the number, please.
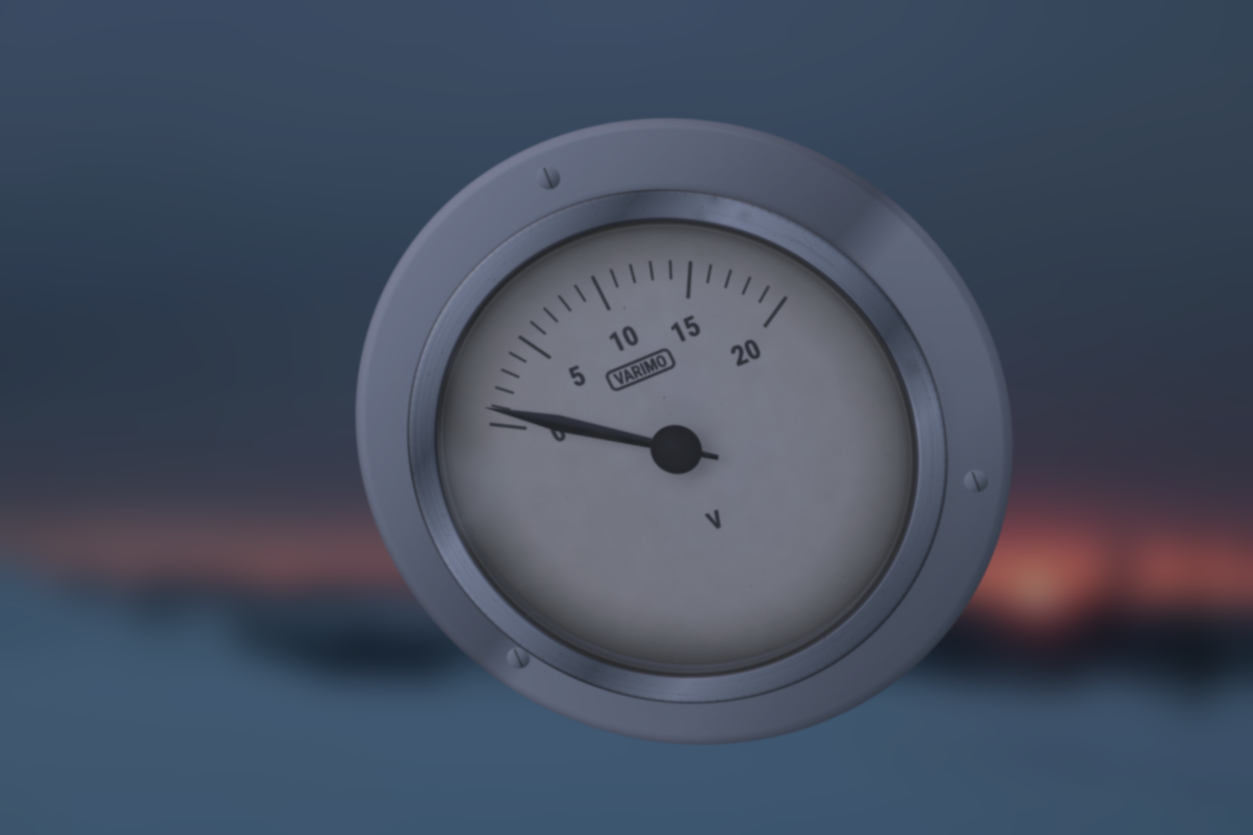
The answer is V 1
